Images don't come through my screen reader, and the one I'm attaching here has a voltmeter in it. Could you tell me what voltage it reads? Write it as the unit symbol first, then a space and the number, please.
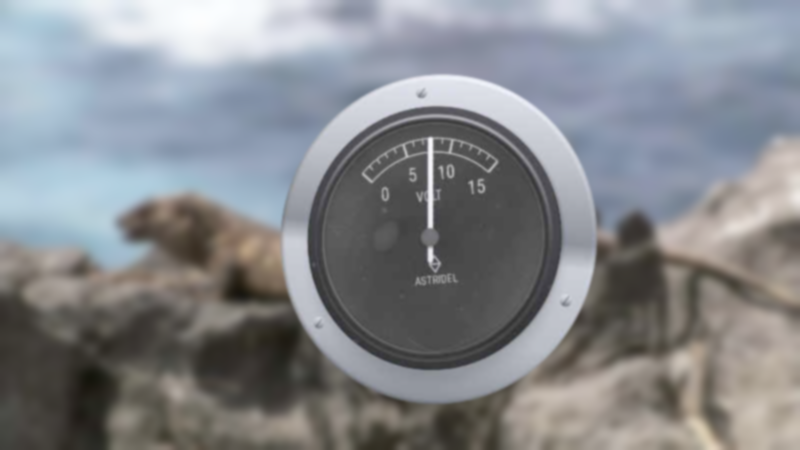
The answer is V 8
